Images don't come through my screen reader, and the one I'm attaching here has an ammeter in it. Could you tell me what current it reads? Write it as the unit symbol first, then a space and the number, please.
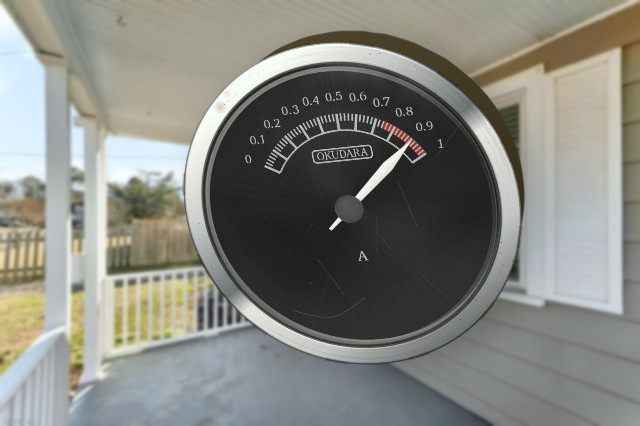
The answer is A 0.9
